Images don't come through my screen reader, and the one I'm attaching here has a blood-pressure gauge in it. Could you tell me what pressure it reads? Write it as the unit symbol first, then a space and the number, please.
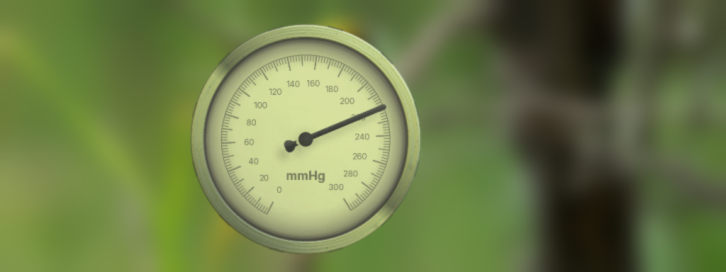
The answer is mmHg 220
